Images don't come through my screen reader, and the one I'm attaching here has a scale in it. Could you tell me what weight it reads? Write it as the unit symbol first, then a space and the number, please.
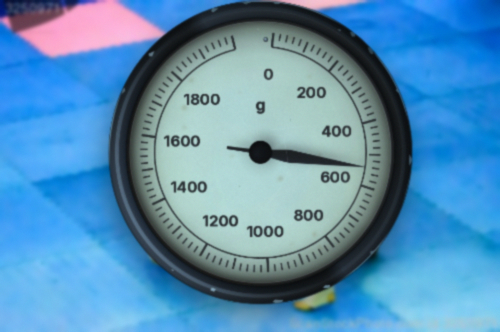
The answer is g 540
